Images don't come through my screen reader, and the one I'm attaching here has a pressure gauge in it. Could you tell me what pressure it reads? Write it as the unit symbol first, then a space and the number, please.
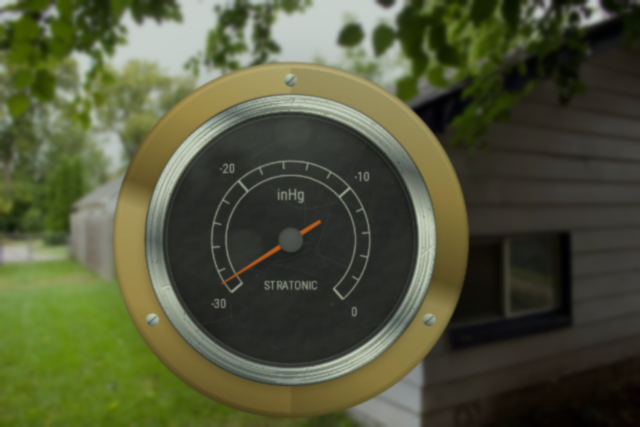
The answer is inHg -29
